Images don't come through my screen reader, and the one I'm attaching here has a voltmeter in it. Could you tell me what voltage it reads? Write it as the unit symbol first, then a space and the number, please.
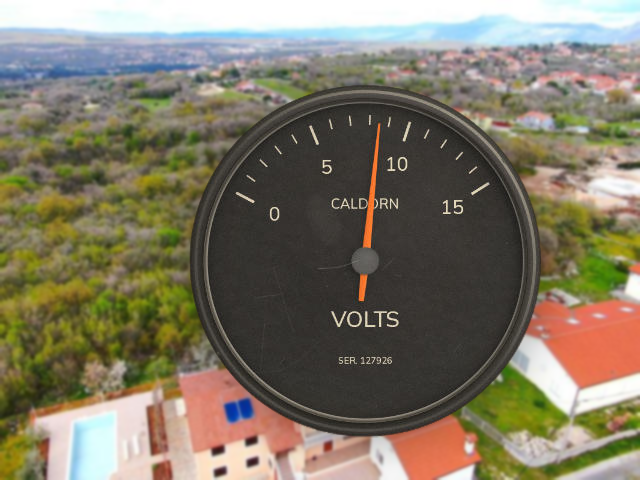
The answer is V 8.5
